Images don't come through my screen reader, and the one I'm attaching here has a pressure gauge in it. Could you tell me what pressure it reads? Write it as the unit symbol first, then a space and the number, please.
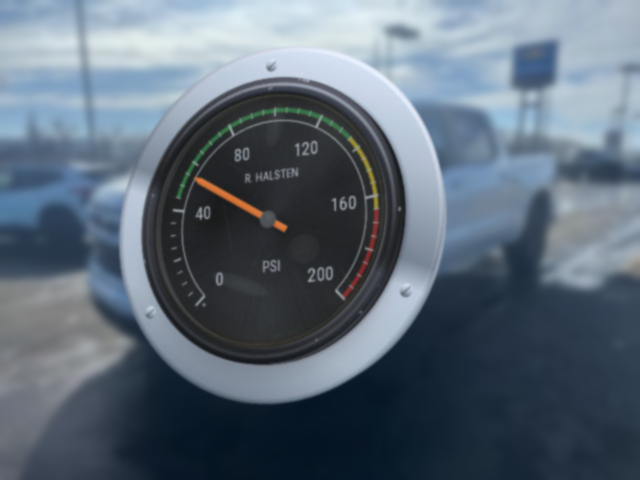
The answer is psi 55
